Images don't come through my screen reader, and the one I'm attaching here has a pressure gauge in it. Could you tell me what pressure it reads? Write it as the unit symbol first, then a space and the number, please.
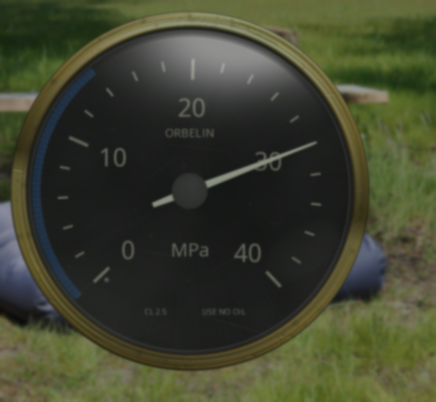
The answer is MPa 30
